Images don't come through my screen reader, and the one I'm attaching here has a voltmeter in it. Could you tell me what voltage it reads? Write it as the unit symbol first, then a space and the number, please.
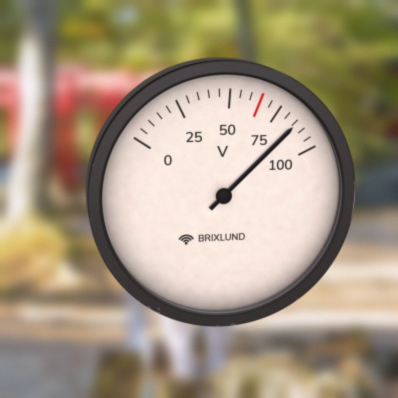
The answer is V 85
